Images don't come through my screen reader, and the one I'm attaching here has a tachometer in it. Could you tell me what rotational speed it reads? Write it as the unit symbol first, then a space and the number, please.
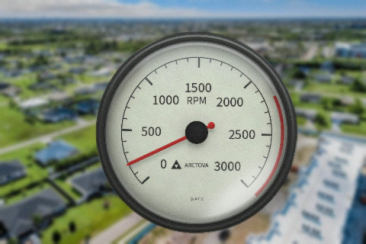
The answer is rpm 200
